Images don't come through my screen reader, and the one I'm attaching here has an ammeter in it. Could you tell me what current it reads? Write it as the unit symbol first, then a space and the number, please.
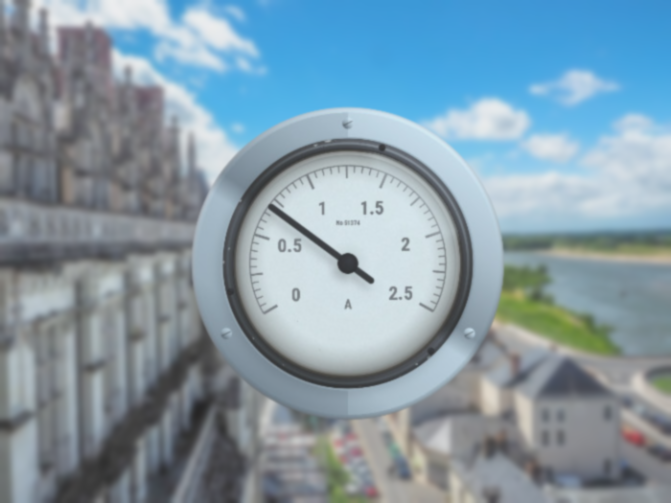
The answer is A 0.7
